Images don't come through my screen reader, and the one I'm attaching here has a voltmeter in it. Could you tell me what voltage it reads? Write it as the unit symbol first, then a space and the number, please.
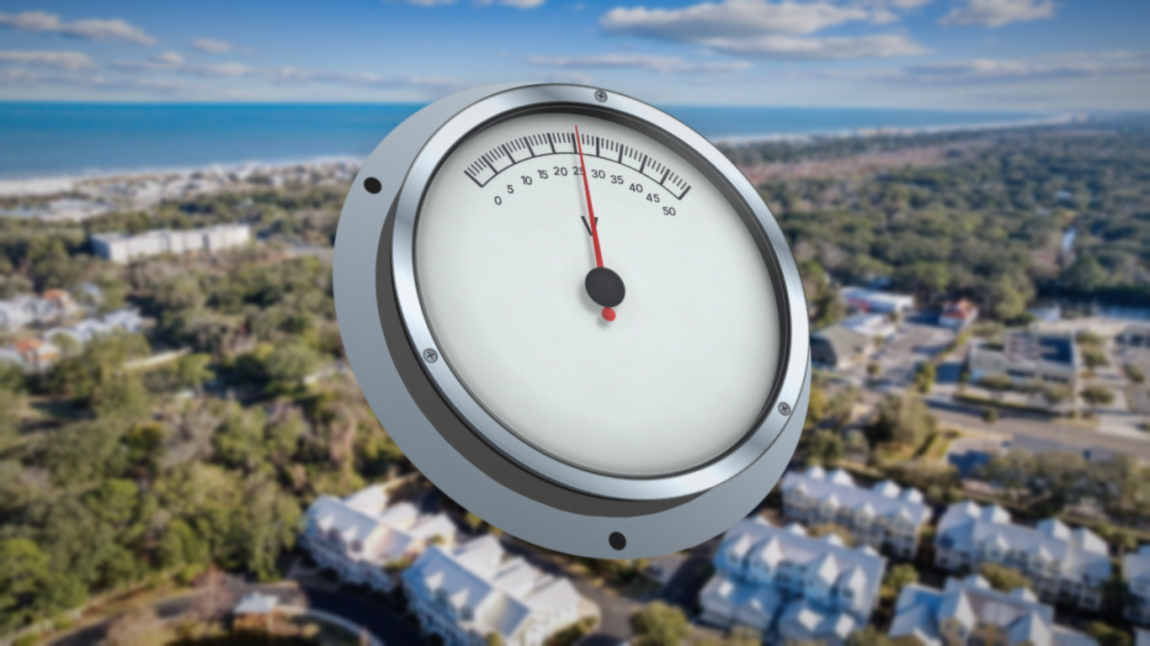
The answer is V 25
